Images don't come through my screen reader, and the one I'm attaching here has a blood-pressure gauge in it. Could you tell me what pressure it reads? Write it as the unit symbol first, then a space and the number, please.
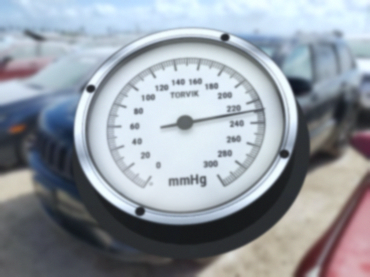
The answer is mmHg 230
